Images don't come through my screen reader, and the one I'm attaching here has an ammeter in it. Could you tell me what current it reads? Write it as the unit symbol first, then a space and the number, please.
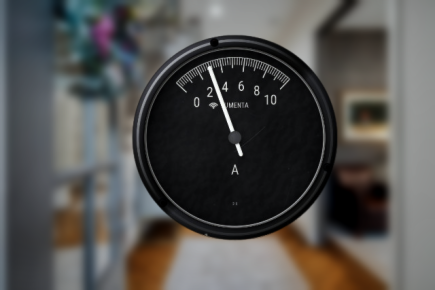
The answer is A 3
